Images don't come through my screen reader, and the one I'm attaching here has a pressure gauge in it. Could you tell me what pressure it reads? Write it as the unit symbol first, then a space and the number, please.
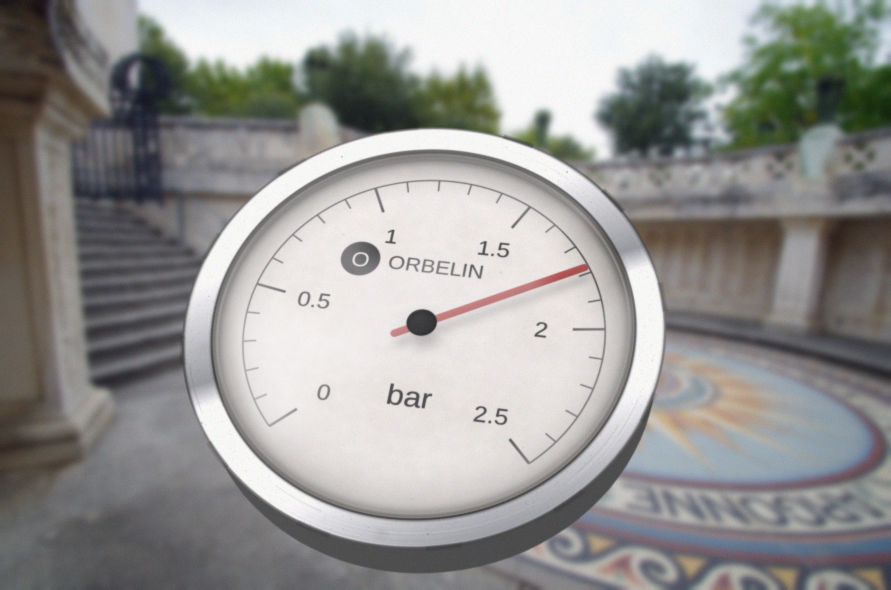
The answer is bar 1.8
